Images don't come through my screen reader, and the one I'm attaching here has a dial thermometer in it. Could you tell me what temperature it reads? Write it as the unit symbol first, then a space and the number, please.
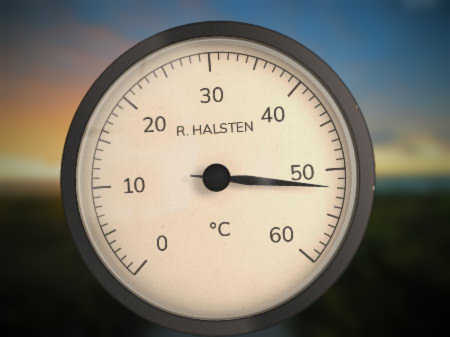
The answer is °C 52
